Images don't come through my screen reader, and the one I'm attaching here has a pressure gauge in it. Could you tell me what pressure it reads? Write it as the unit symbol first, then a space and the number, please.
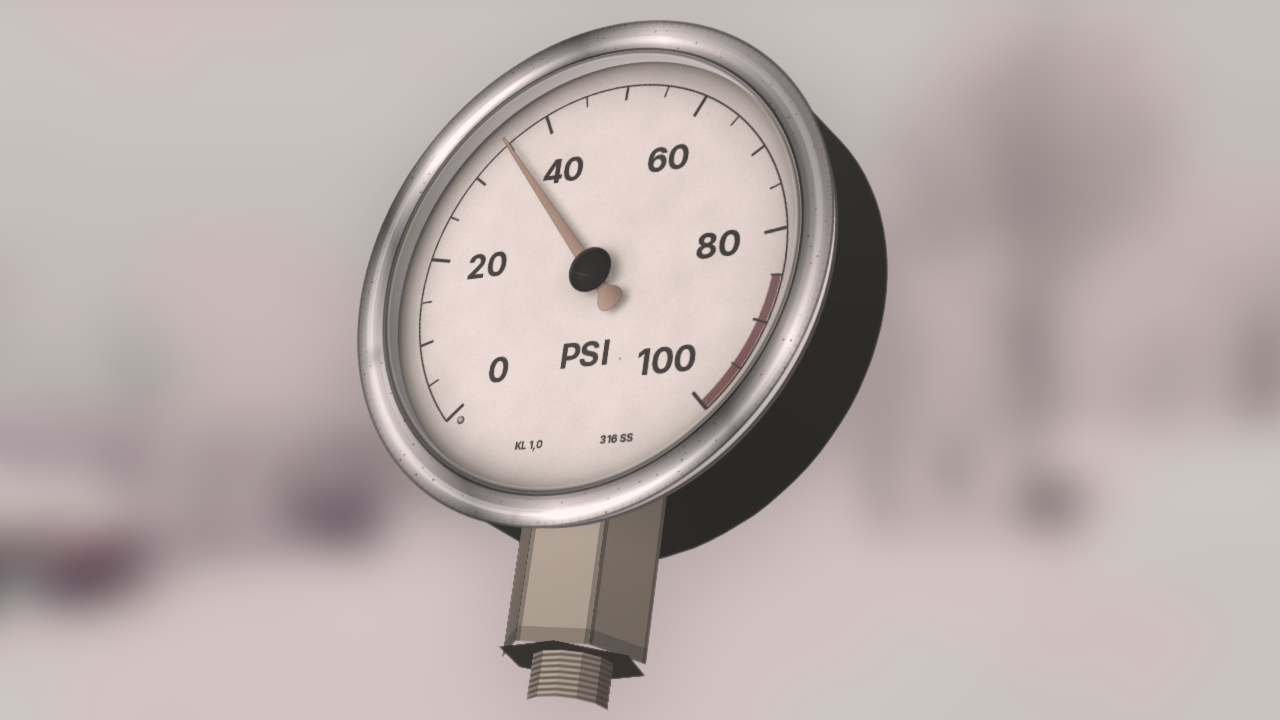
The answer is psi 35
